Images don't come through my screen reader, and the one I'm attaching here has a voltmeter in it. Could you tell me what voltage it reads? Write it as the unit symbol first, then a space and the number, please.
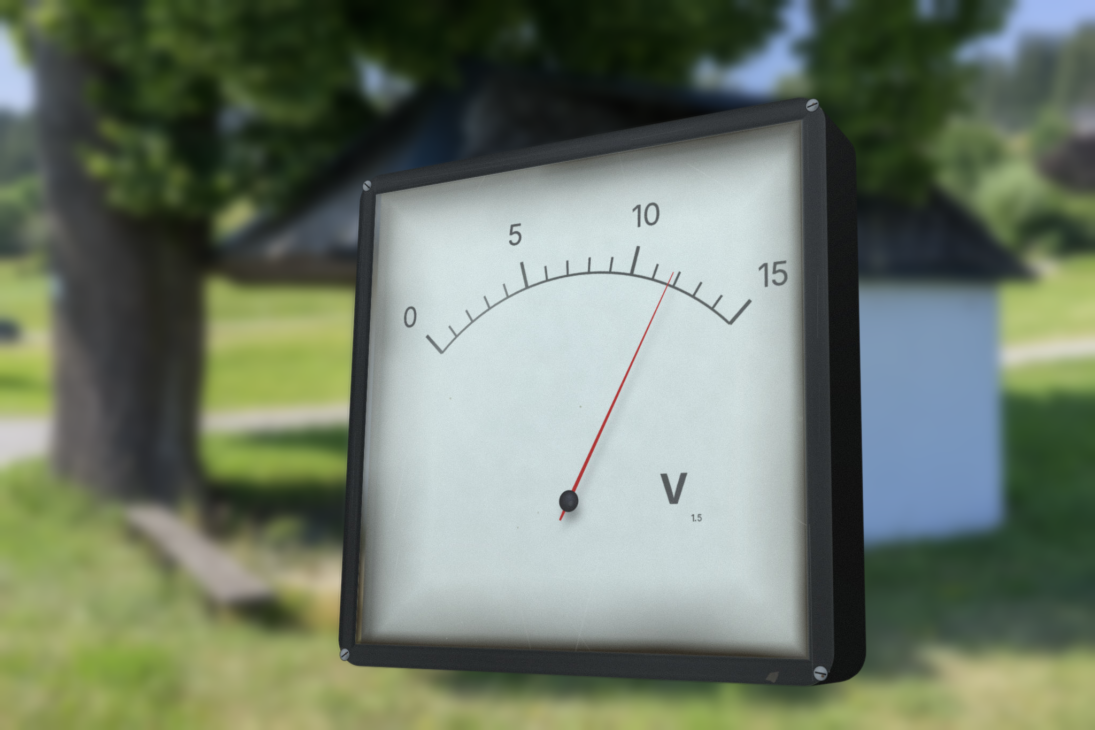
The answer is V 12
